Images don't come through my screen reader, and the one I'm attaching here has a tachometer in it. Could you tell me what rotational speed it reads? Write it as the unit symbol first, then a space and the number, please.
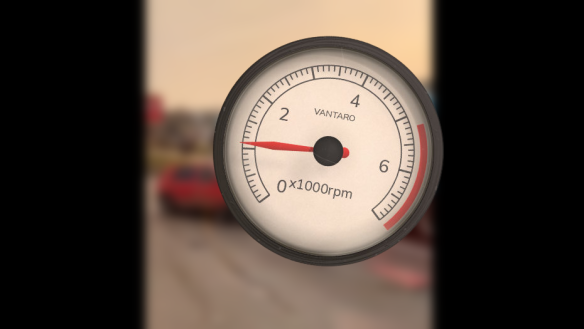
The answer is rpm 1100
